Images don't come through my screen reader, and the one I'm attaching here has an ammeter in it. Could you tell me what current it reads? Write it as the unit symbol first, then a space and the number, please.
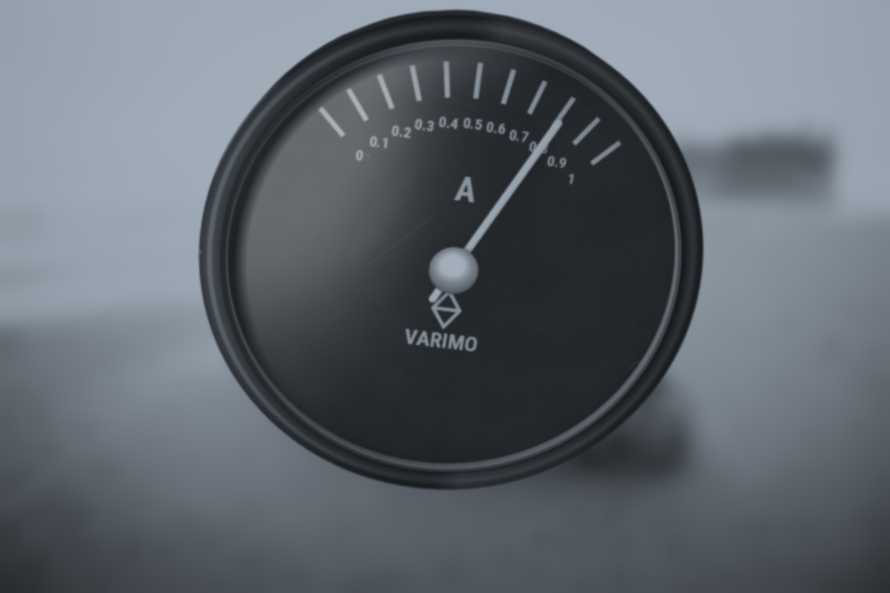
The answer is A 0.8
